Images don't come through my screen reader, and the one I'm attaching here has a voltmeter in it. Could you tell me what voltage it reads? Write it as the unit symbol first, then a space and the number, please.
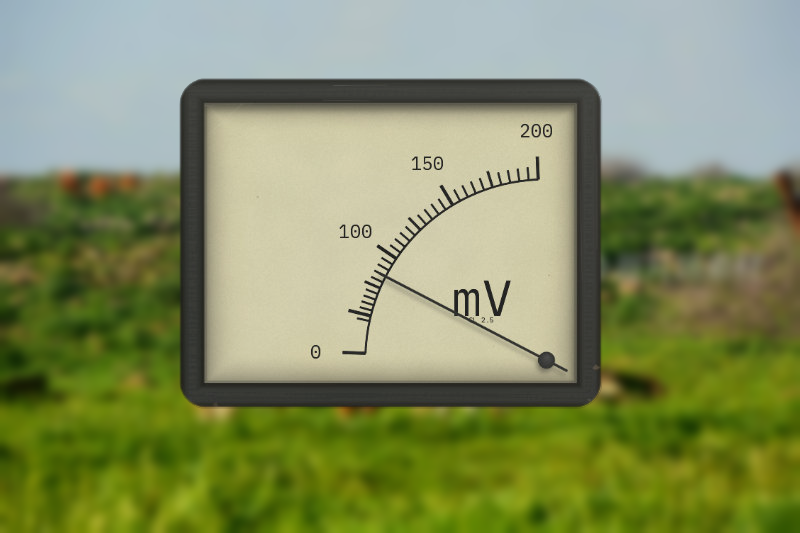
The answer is mV 85
